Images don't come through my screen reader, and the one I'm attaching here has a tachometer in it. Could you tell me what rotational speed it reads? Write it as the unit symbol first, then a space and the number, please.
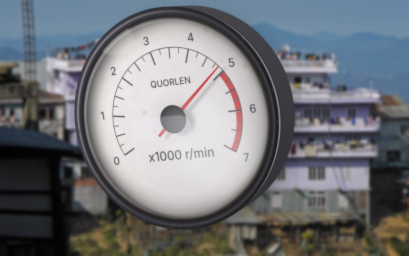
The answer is rpm 4875
